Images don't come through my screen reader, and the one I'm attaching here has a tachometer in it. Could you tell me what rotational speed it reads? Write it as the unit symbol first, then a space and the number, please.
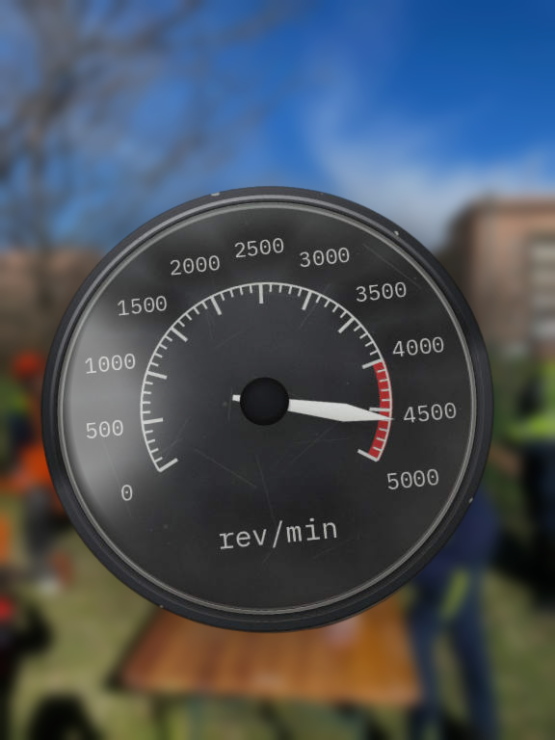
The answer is rpm 4600
